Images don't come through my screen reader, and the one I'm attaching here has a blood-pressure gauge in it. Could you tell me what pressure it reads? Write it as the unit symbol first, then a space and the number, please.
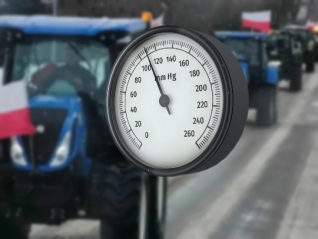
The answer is mmHg 110
